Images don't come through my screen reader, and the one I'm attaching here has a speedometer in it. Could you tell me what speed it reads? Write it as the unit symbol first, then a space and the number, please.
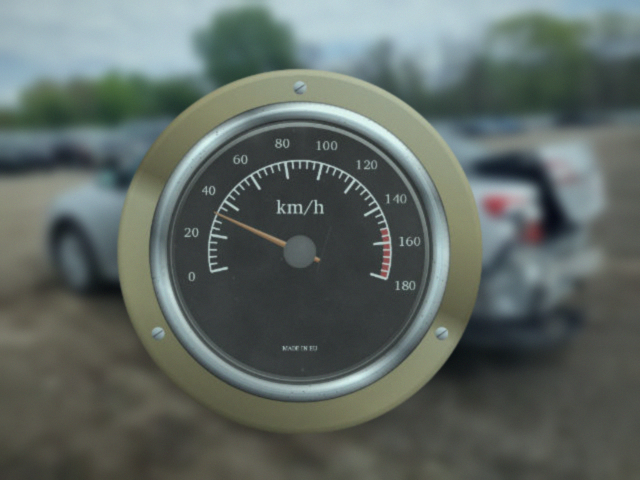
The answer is km/h 32
